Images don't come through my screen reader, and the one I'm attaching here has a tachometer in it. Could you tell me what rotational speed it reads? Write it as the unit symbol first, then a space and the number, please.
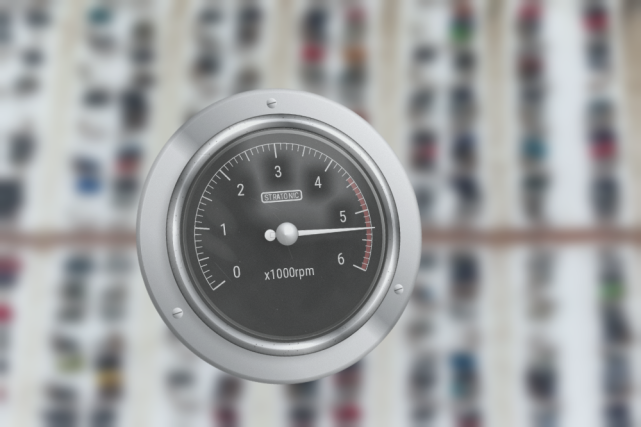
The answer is rpm 5300
